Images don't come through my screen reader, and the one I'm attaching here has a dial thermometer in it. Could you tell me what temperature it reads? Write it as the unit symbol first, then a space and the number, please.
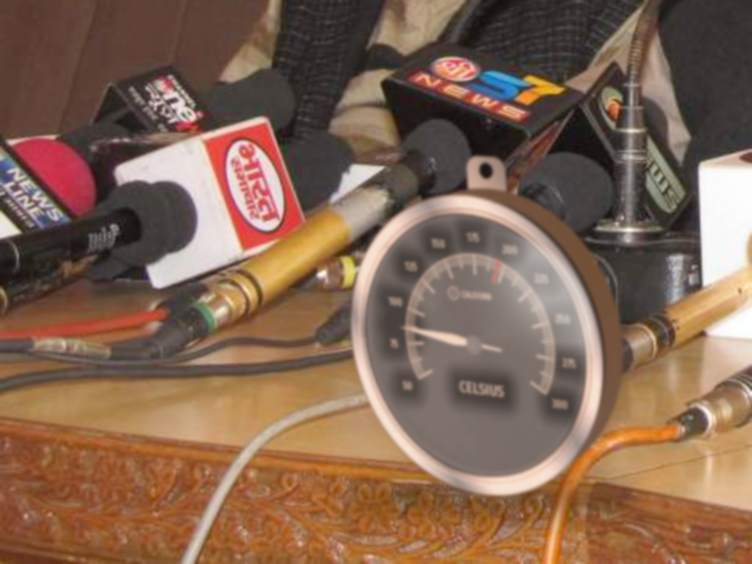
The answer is °C 87.5
